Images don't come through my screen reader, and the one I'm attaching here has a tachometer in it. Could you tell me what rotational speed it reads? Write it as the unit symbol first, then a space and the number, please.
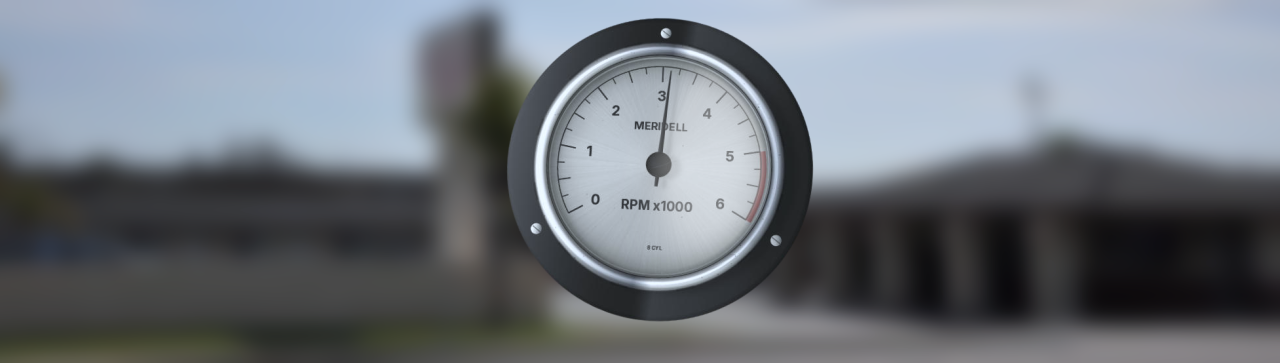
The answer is rpm 3125
